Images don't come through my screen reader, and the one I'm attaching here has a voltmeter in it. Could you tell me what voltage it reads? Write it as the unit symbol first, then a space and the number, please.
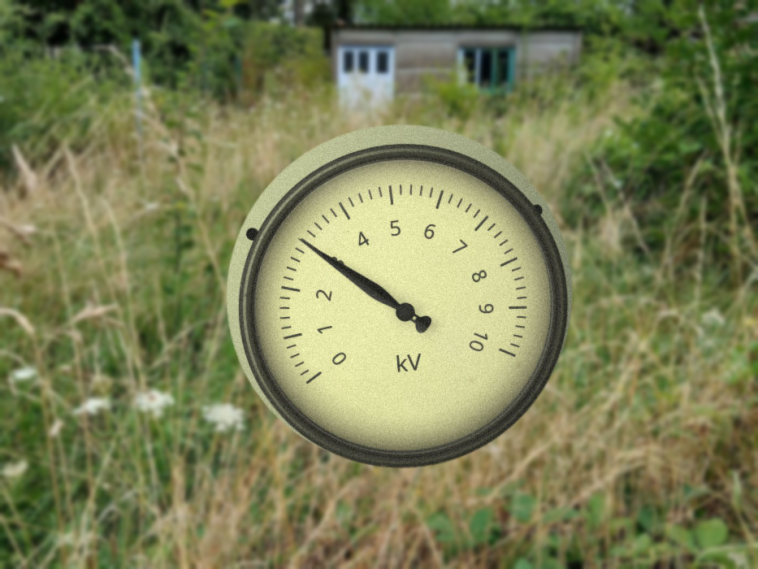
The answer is kV 3
